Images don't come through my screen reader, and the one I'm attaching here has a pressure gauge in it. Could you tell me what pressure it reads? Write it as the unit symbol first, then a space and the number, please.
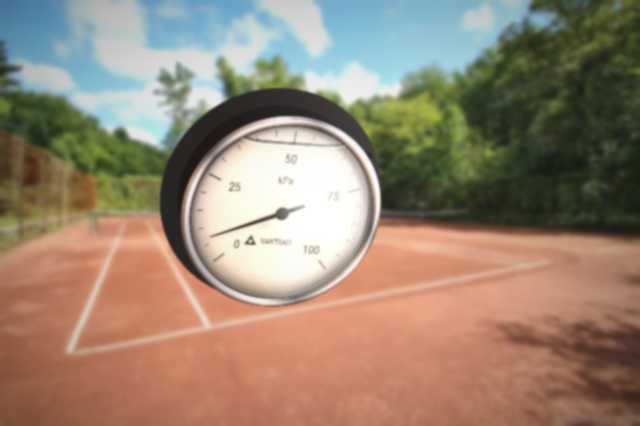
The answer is kPa 7.5
